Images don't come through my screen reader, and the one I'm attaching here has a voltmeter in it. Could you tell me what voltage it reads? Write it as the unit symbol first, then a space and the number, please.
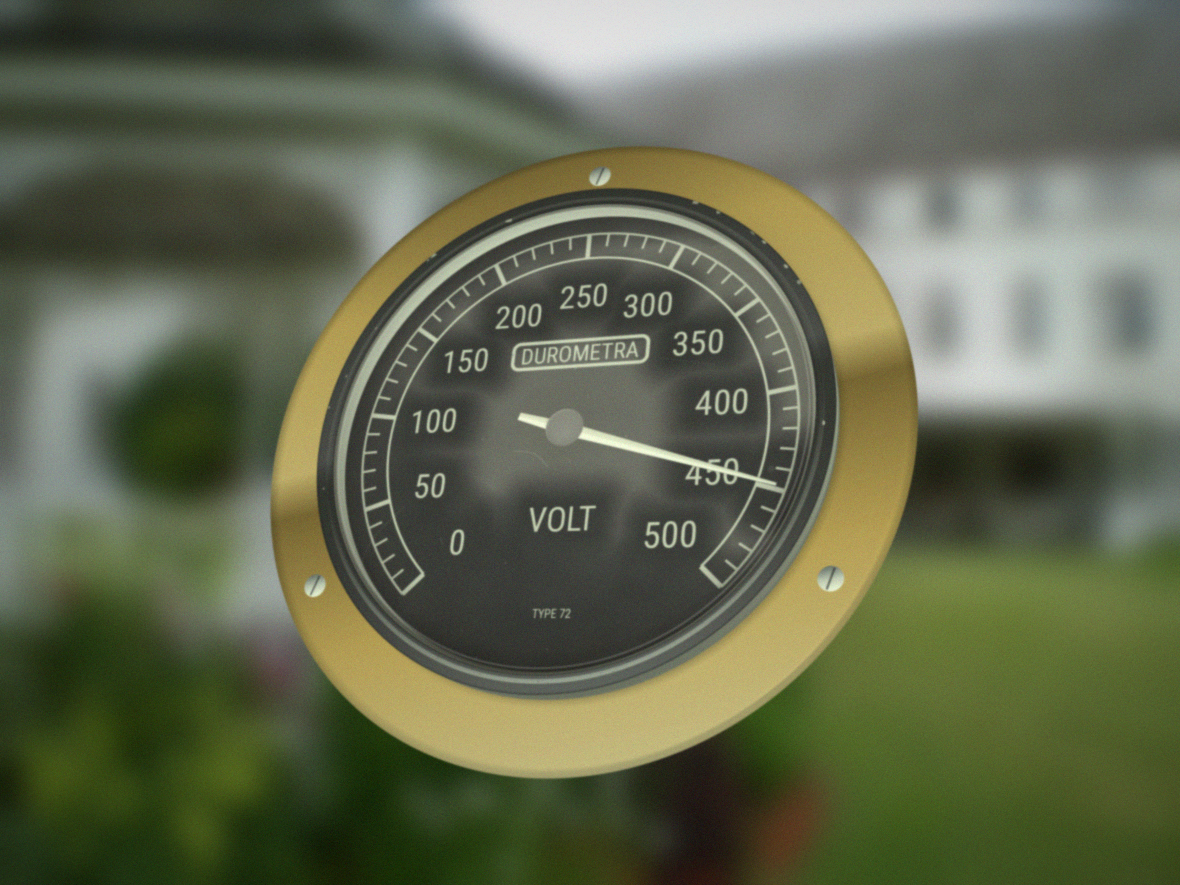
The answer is V 450
